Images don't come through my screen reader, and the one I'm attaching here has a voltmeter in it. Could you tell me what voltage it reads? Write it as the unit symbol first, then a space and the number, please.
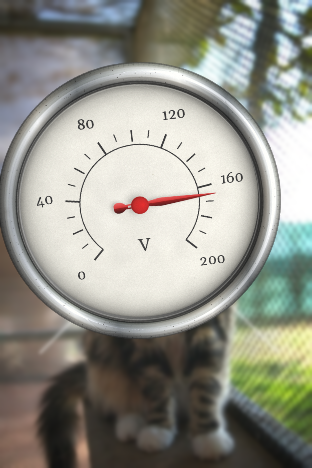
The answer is V 165
